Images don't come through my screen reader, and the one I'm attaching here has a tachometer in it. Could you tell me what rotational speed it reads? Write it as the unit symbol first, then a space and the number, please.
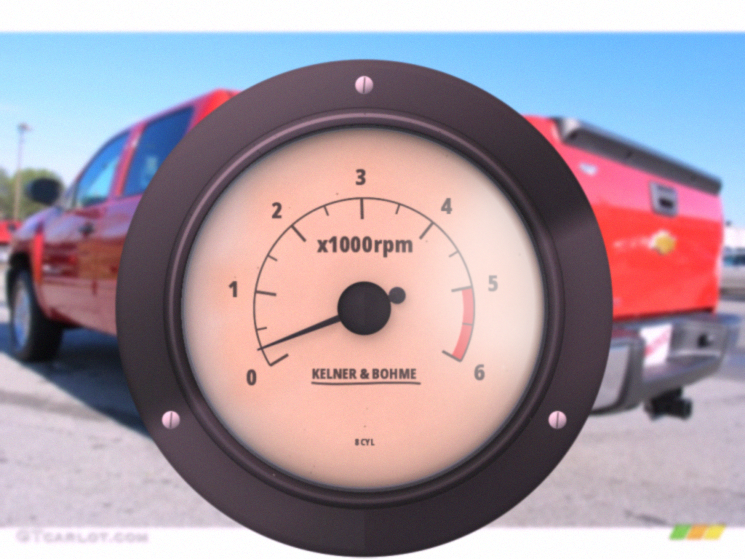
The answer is rpm 250
